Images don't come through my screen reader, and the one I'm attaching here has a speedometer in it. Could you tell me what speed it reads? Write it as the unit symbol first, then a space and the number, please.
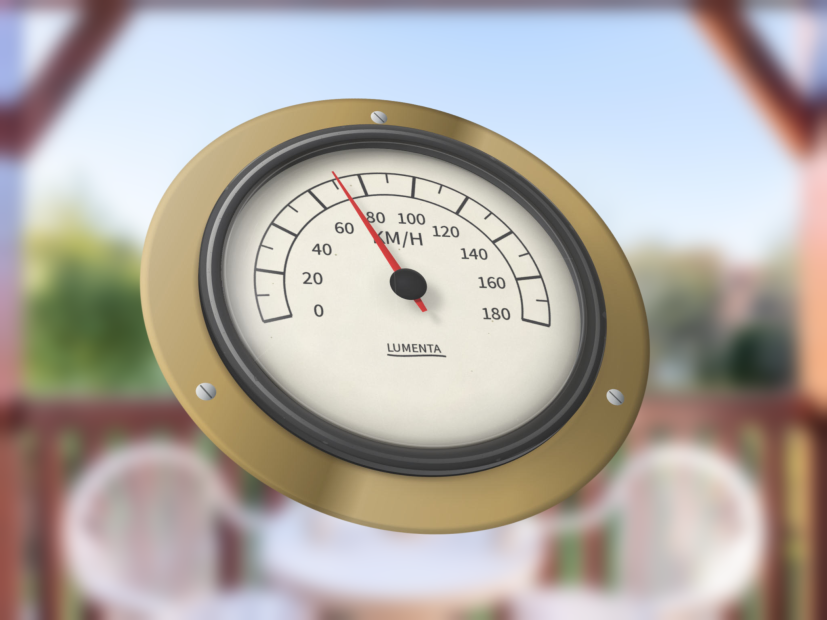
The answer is km/h 70
